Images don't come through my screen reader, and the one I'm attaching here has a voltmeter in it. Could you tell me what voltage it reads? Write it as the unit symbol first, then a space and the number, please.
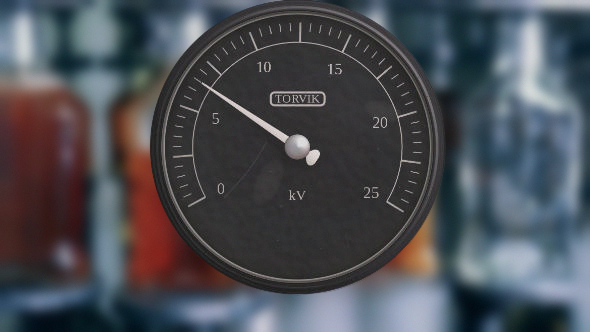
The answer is kV 6.5
